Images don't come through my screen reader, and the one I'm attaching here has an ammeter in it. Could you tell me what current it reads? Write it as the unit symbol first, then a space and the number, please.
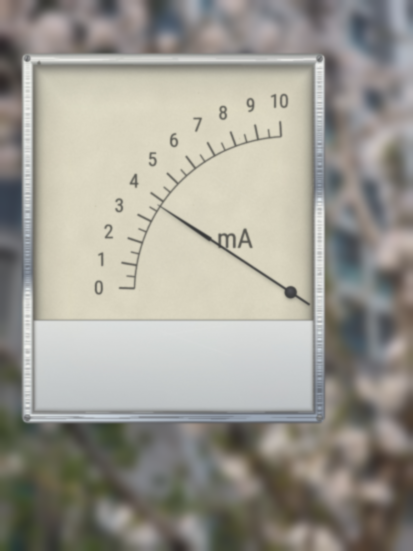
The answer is mA 3.75
